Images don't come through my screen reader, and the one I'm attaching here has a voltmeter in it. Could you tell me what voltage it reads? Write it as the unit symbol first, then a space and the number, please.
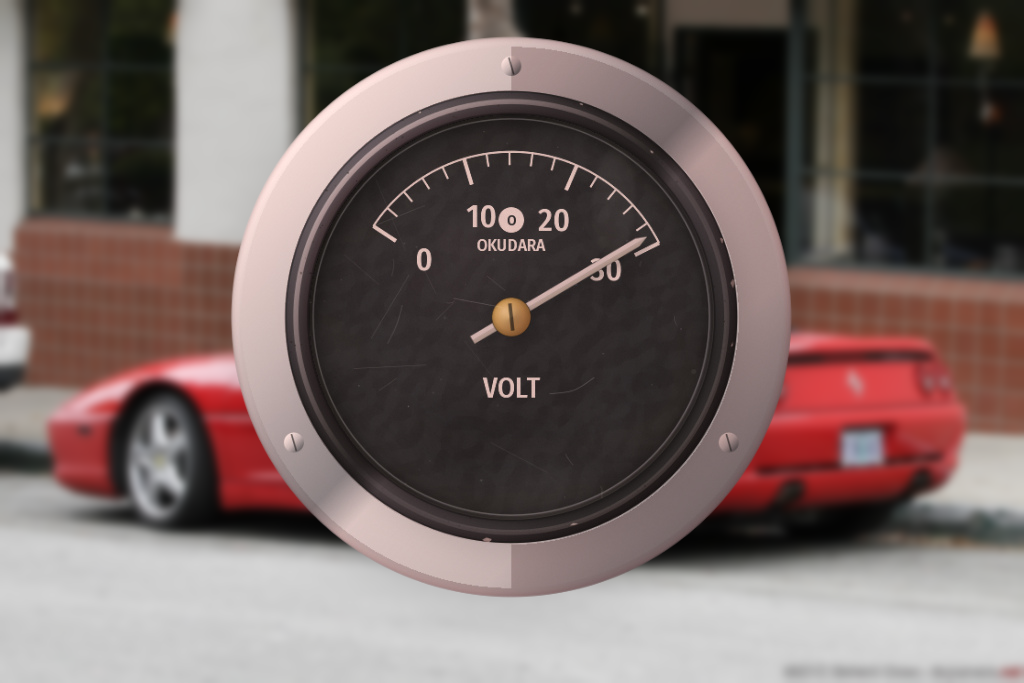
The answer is V 29
